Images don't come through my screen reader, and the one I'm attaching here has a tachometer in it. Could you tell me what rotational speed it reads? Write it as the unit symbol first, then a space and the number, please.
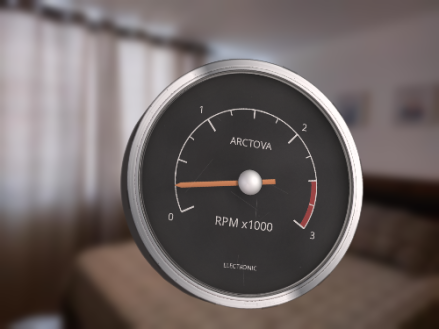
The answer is rpm 250
